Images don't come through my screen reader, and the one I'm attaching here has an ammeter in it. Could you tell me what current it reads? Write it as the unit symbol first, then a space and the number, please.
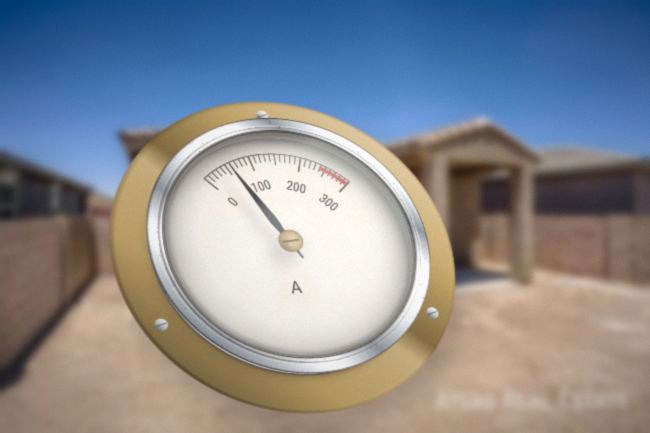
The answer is A 50
